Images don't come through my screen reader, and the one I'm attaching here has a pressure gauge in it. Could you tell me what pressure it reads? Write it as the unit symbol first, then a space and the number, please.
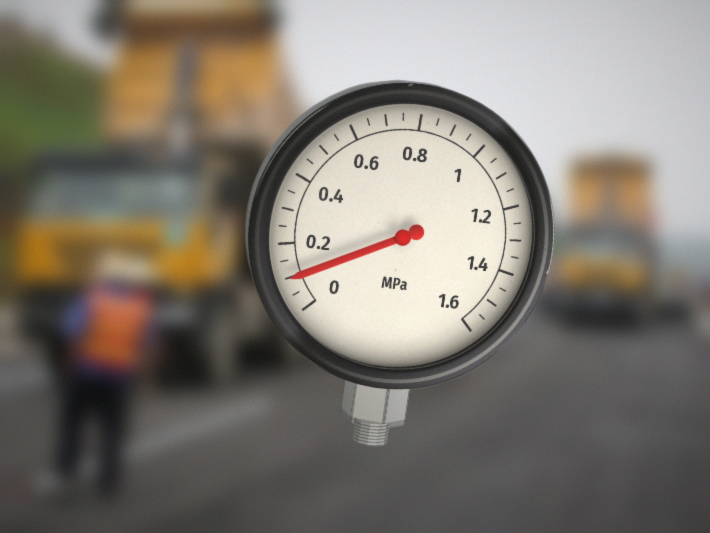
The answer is MPa 0.1
